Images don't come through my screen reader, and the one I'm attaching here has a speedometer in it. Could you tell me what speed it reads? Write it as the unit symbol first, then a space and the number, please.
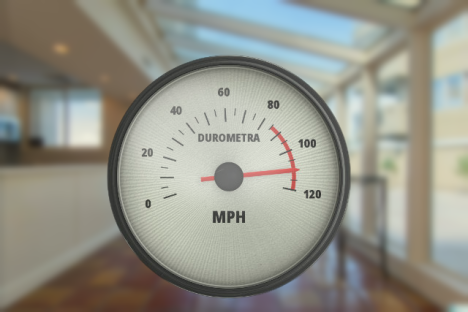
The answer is mph 110
